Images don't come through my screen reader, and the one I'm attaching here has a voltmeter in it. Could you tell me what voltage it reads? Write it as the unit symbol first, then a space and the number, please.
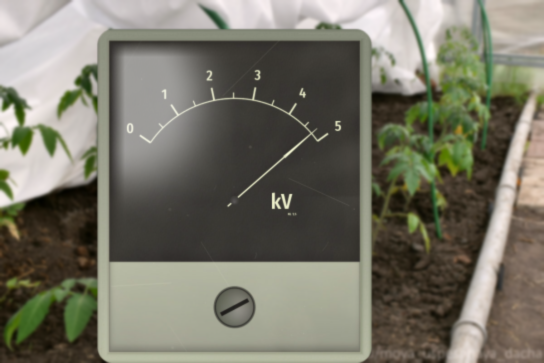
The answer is kV 4.75
